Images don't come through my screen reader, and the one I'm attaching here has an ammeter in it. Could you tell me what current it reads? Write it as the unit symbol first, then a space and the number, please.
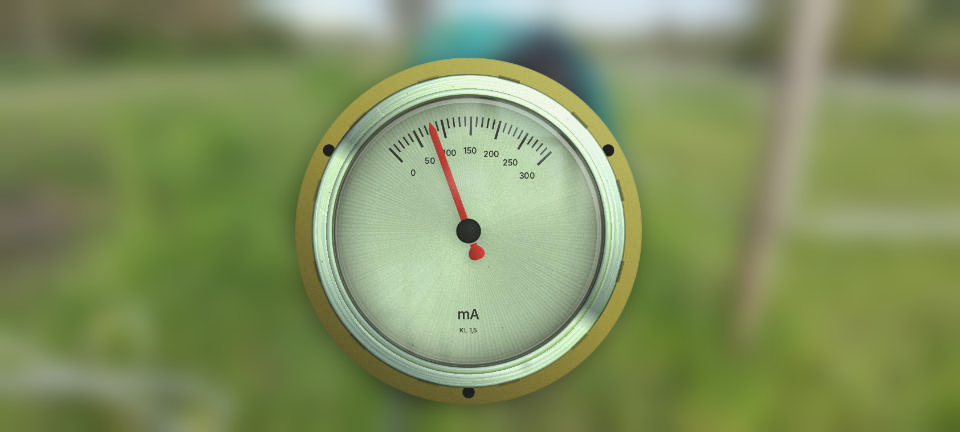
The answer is mA 80
